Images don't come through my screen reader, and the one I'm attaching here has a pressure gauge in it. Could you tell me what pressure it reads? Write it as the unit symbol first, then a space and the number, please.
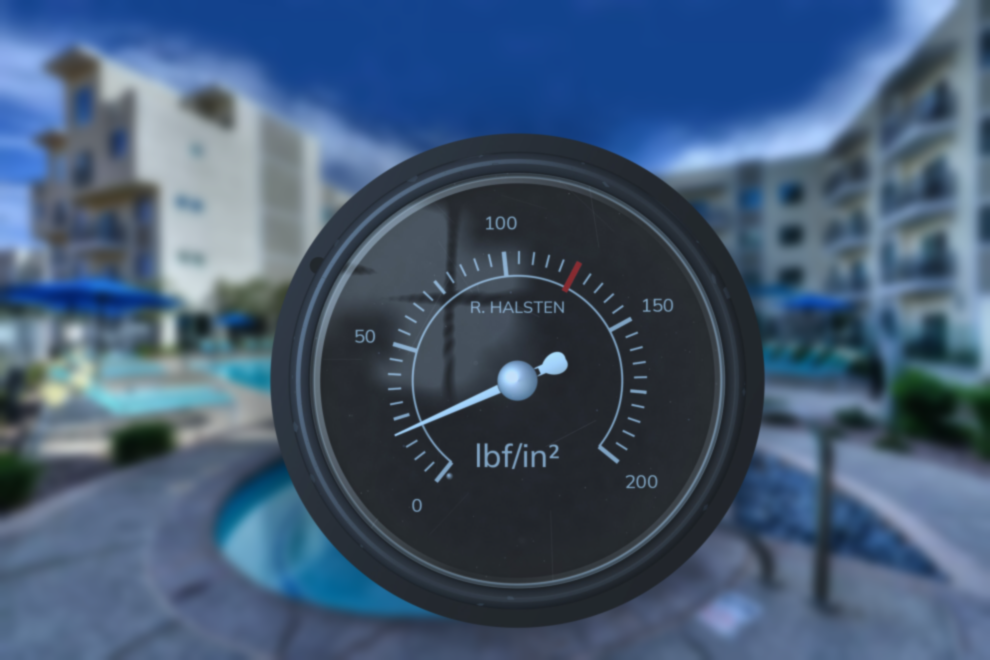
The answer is psi 20
